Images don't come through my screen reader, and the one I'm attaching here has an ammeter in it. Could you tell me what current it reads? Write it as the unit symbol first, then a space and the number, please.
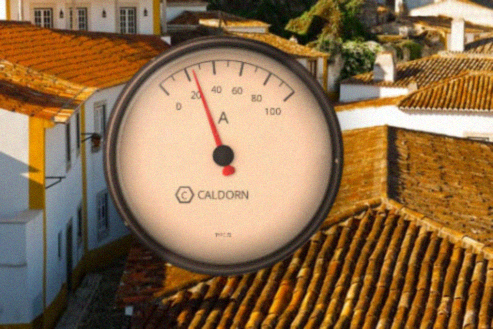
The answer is A 25
